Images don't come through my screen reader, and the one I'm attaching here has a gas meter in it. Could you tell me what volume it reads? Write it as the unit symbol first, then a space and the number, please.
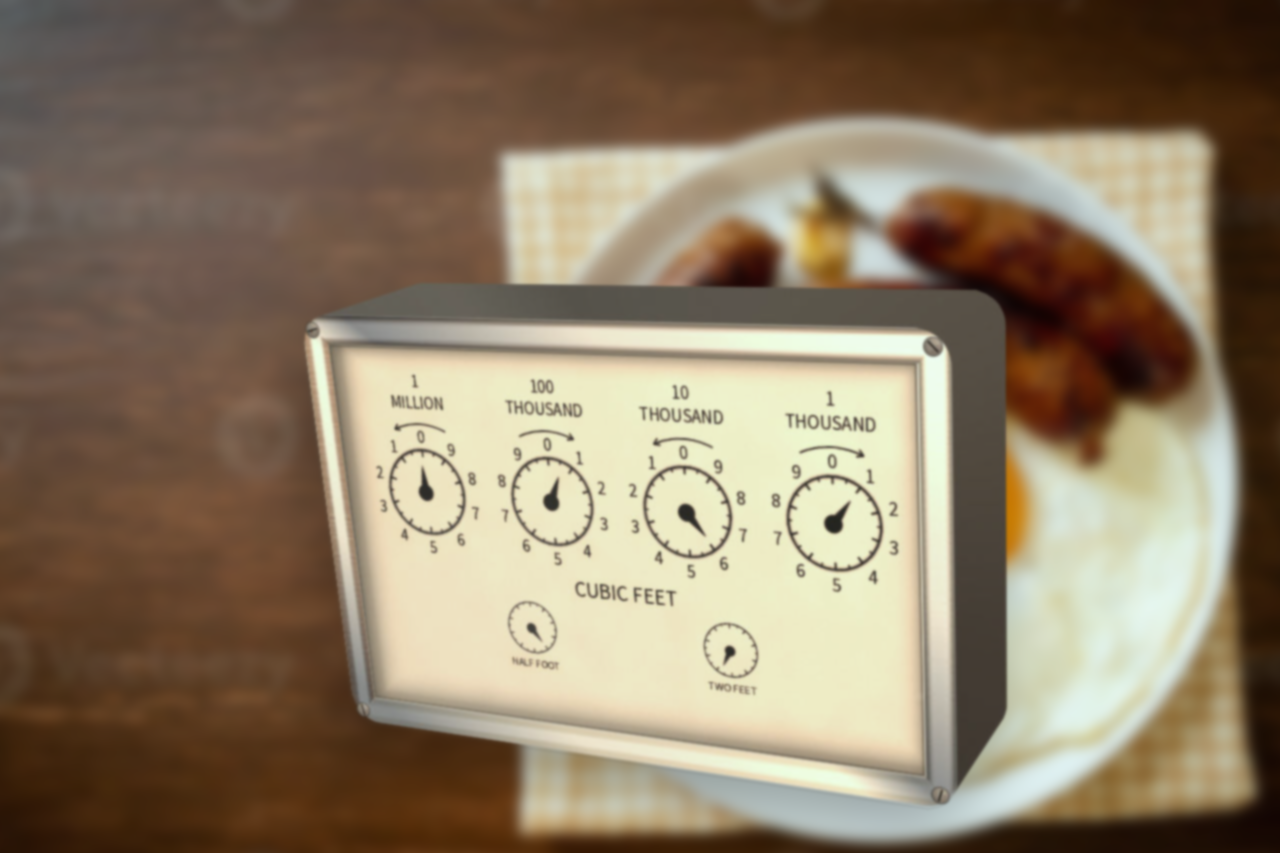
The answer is ft³ 6100
